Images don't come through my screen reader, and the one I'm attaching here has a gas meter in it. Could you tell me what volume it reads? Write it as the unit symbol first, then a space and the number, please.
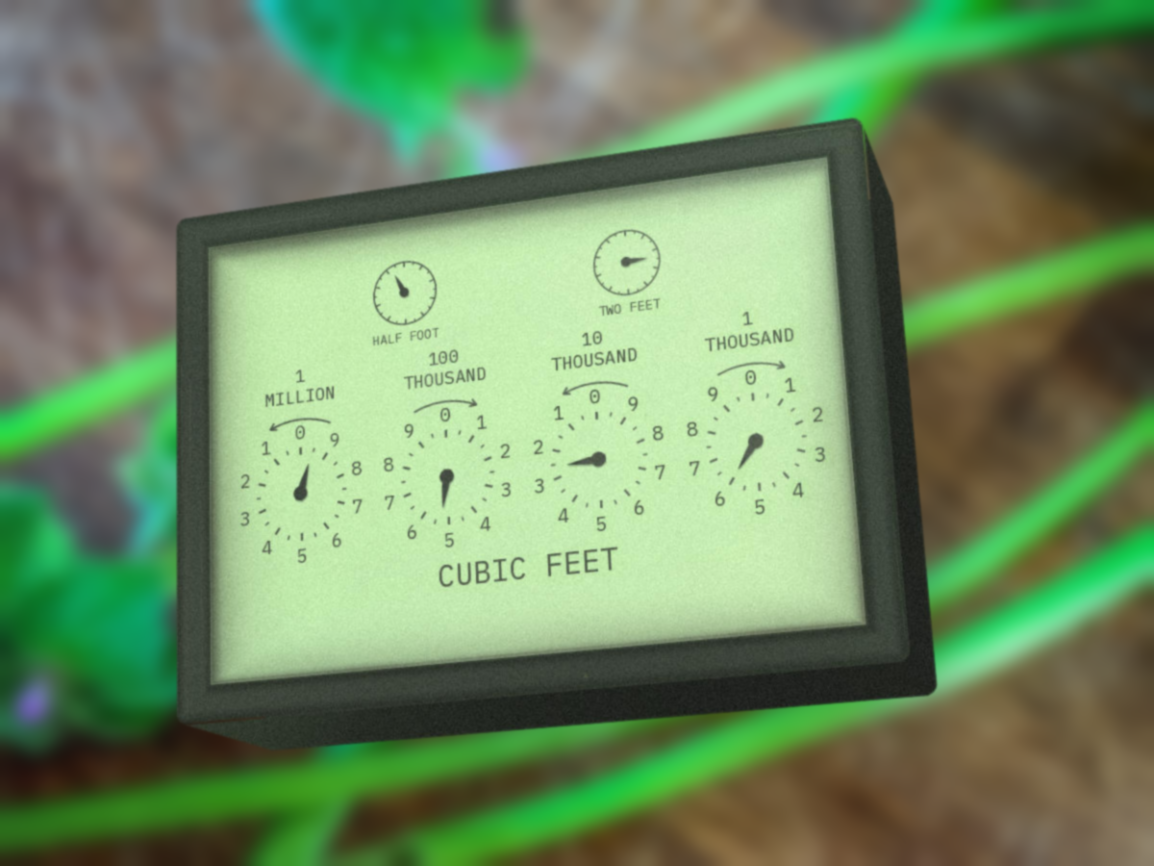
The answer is ft³ 952600
